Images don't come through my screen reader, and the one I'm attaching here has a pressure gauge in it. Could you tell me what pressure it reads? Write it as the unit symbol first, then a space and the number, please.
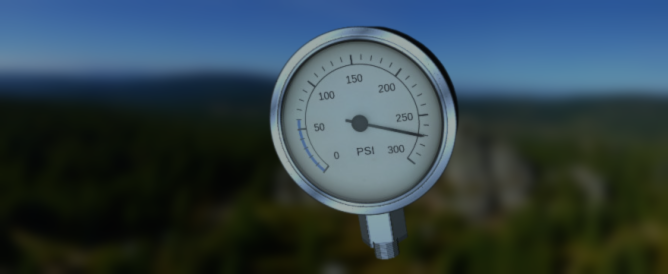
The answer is psi 270
